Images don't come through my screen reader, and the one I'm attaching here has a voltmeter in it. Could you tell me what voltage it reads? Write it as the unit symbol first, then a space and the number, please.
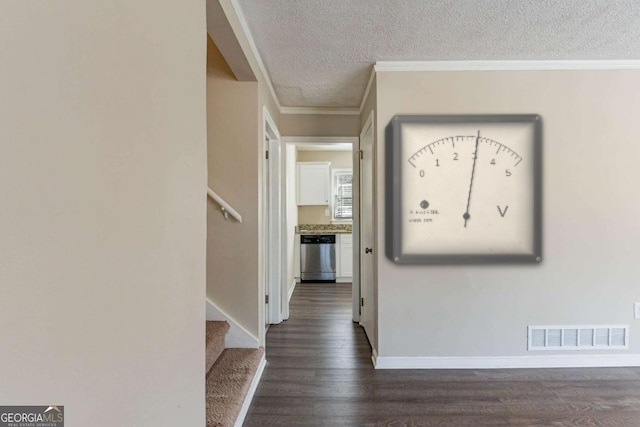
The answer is V 3
